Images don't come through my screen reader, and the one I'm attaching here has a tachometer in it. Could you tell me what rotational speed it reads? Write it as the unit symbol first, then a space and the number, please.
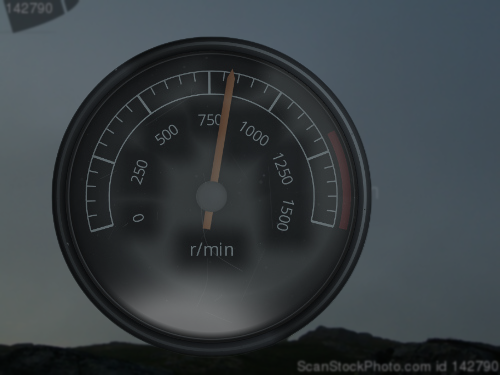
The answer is rpm 825
